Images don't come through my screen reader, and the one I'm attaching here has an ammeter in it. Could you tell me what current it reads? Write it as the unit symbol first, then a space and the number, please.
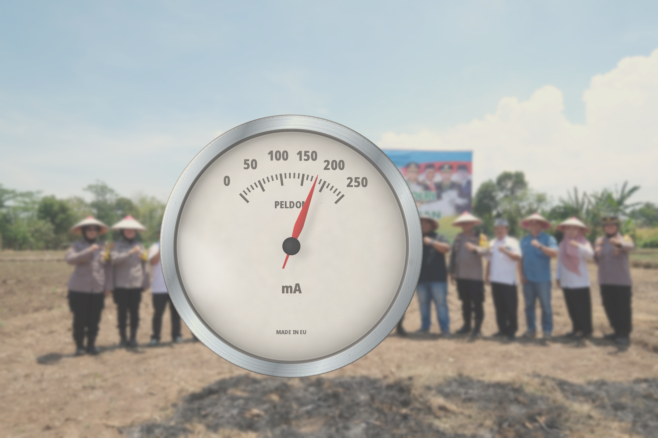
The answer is mA 180
